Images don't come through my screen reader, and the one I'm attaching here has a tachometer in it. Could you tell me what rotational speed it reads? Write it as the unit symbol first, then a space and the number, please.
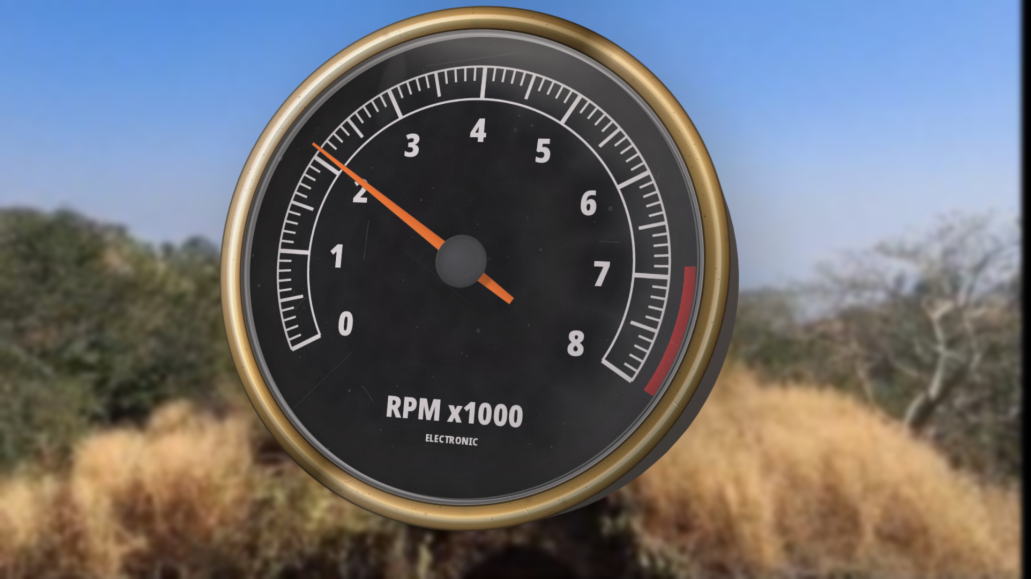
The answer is rpm 2100
